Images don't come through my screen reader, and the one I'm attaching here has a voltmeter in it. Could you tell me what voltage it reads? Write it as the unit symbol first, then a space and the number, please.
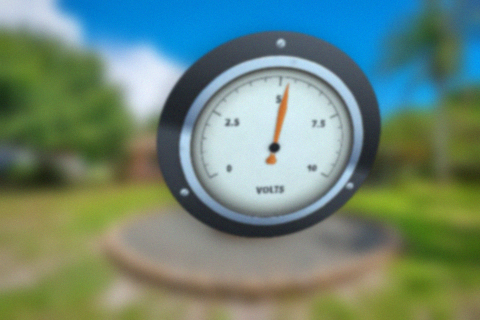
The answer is V 5.25
